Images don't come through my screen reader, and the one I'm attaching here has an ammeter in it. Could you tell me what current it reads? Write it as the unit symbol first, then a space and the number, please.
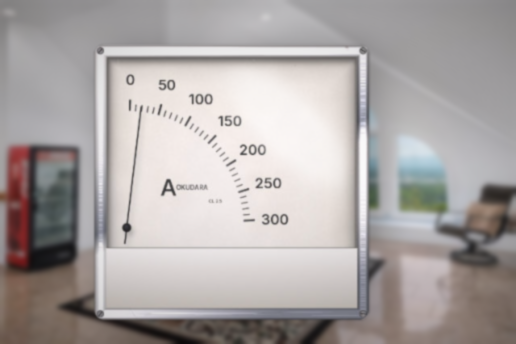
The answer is A 20
